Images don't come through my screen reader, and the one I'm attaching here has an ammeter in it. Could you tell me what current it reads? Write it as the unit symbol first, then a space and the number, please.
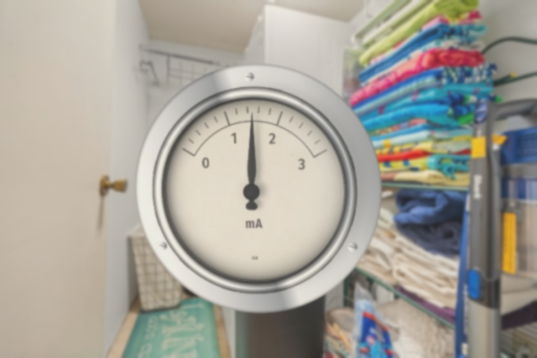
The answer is mA 1.5
